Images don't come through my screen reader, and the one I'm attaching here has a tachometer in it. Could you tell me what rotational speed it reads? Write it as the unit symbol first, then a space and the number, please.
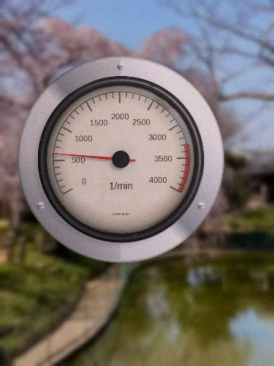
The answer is rpm 600
